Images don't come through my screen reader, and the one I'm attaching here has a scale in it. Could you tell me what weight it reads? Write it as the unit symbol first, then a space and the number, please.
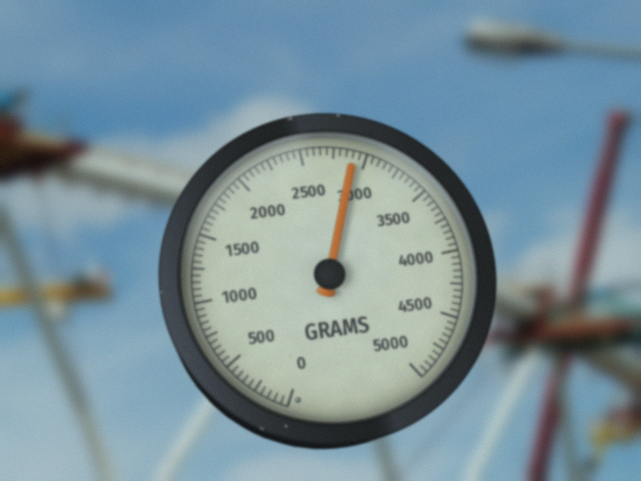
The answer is g 2900
